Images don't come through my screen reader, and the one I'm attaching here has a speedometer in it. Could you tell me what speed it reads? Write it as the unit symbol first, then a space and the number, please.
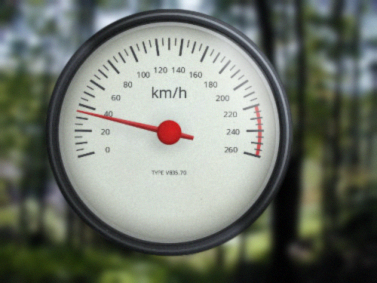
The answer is km/h 35
